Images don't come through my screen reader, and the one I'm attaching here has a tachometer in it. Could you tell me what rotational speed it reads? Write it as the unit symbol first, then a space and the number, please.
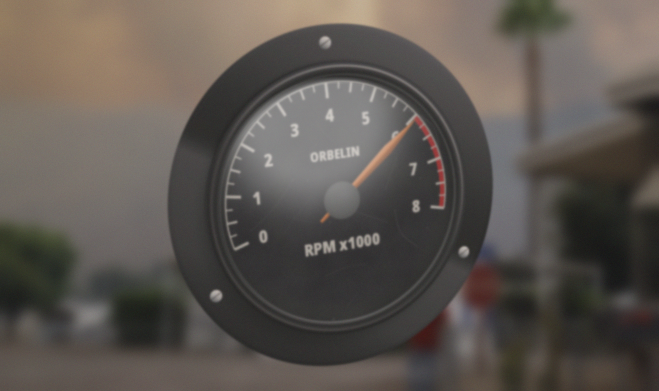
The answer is rpm 6000
